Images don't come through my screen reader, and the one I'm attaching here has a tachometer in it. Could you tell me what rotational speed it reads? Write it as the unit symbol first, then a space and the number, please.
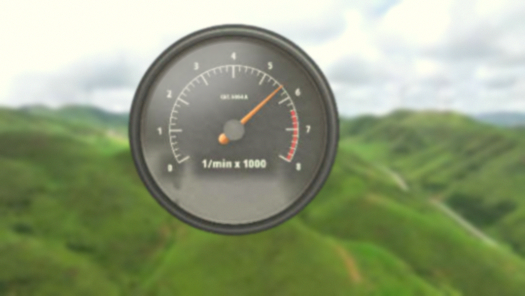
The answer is rpm 5600
